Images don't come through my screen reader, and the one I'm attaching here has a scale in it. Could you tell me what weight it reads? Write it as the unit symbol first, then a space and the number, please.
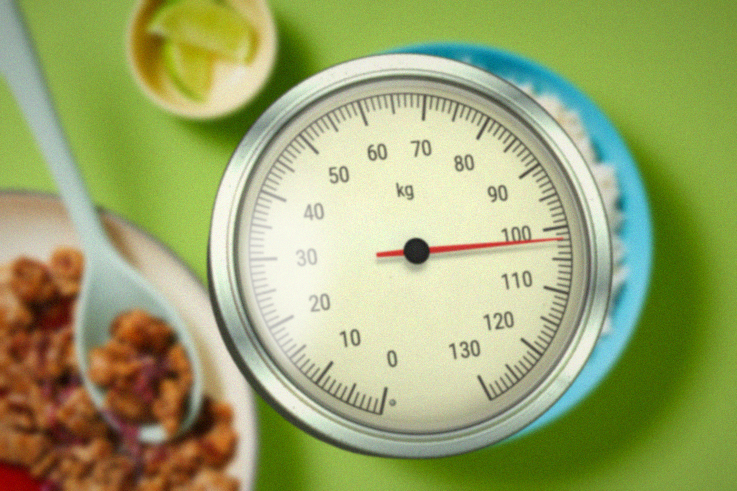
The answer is kg 102
